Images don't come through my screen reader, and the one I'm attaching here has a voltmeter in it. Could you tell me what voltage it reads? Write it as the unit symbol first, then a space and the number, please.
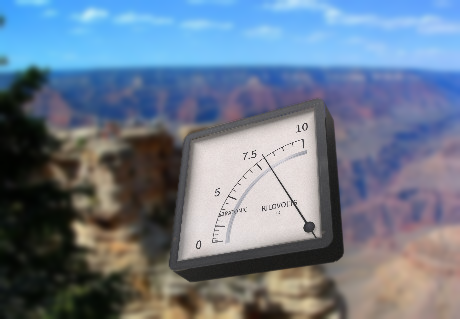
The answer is kV 8
